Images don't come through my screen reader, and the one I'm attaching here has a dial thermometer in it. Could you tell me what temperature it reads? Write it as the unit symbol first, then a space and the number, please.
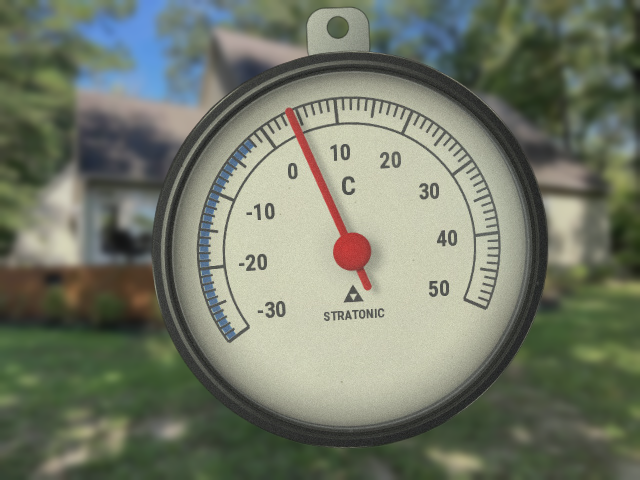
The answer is °C 4
